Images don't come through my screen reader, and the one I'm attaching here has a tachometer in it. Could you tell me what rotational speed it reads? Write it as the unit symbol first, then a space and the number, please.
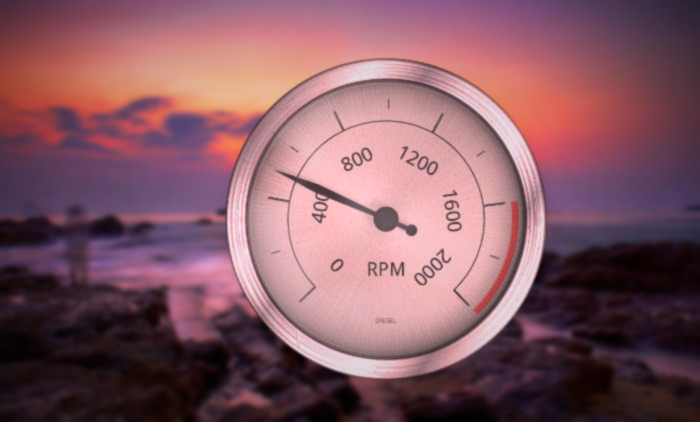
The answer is rpm 500
